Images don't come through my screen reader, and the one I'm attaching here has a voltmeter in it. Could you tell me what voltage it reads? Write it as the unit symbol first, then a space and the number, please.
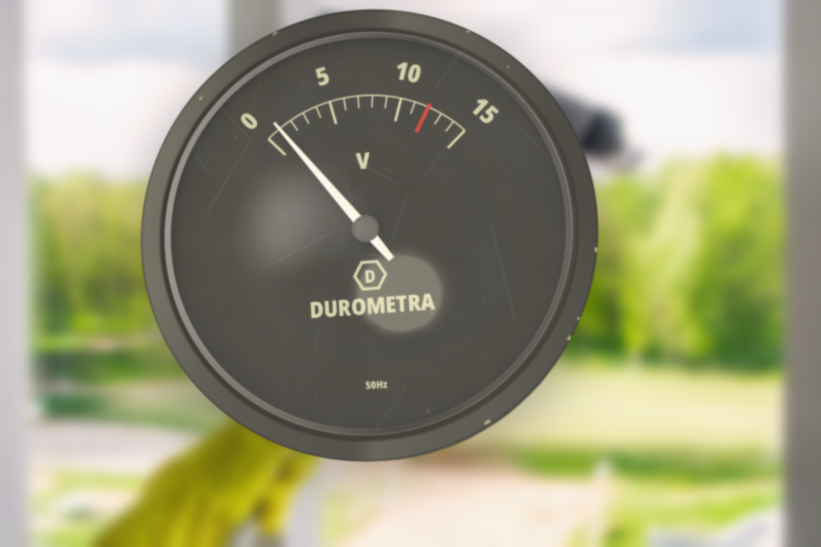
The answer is V 1
